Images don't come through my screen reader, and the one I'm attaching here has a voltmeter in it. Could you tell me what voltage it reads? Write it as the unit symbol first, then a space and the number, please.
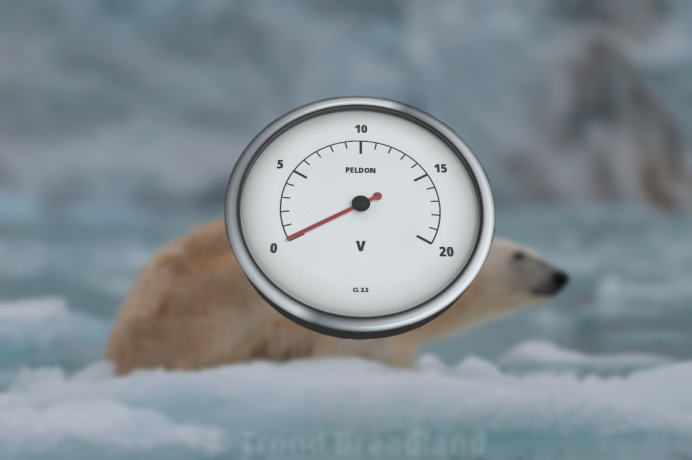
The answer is V 0
